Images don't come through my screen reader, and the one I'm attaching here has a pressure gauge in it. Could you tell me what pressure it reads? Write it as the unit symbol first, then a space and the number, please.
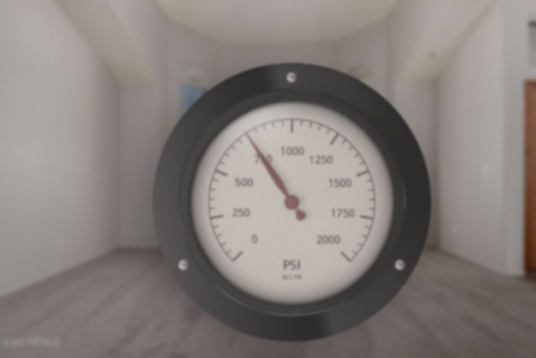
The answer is psi 750
